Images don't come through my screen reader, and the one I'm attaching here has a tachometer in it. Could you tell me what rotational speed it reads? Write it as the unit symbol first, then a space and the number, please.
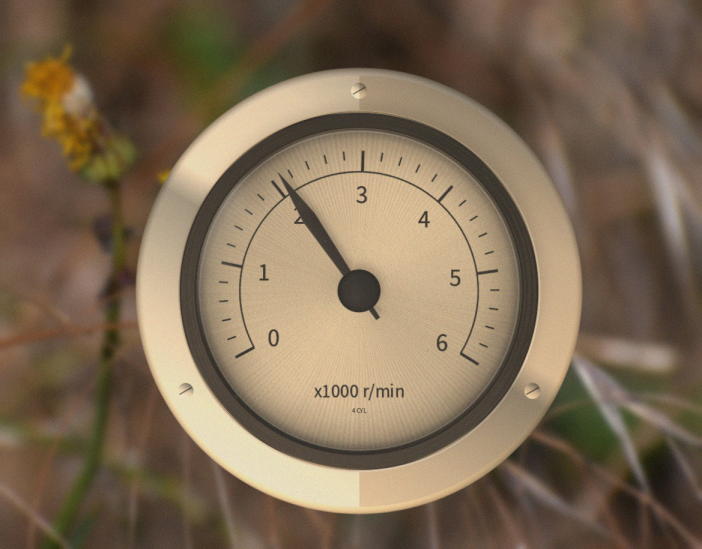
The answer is rpm 2100
